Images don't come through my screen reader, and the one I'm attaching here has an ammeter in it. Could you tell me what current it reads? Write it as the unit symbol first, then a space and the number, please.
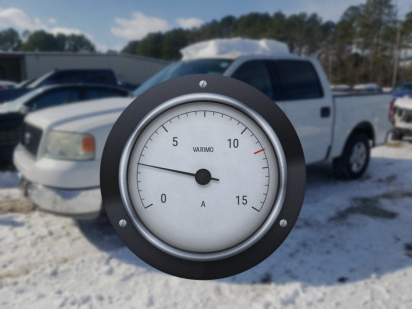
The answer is A 2.5
